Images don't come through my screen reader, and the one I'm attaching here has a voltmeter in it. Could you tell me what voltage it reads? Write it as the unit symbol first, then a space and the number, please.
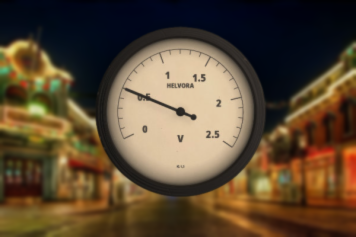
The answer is V 0.5
